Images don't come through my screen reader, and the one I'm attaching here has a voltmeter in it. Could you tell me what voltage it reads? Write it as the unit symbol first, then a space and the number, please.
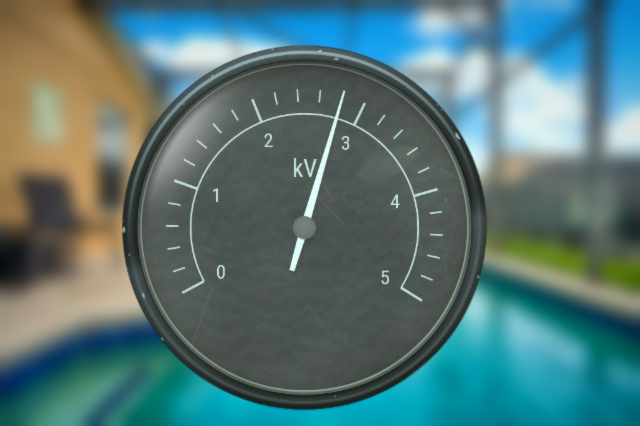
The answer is kV 2.8
